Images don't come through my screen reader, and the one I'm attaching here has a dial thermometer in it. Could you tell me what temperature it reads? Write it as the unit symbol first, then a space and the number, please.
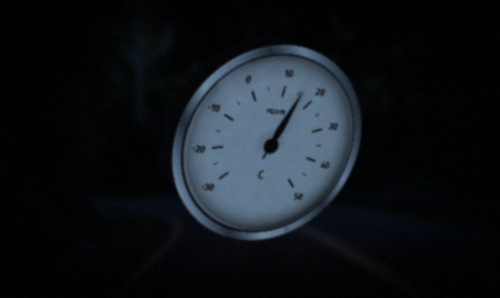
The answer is °C 15
